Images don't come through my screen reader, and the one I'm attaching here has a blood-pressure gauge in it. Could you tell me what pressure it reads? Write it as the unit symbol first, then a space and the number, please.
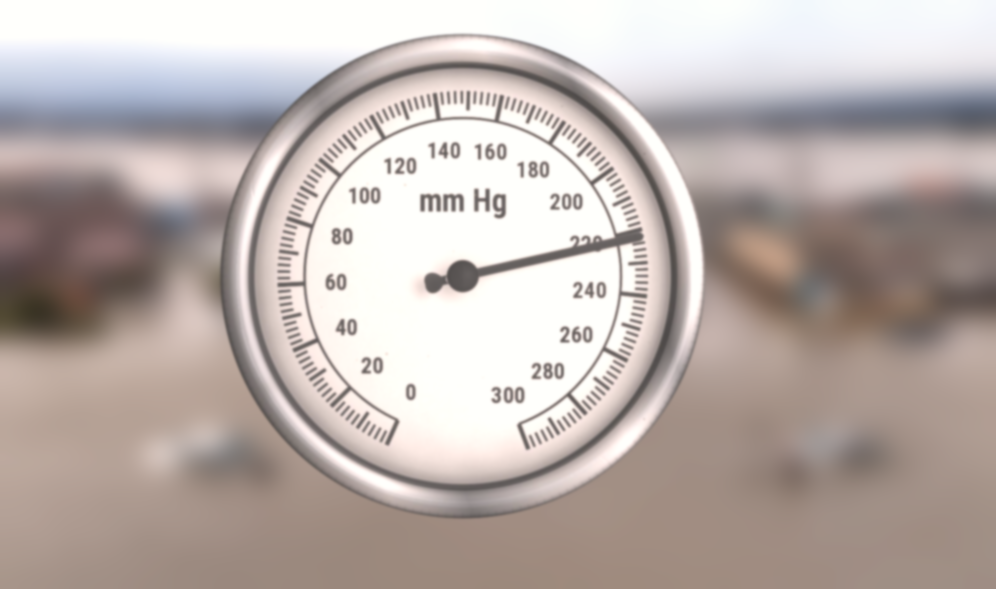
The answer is mmHg 222
